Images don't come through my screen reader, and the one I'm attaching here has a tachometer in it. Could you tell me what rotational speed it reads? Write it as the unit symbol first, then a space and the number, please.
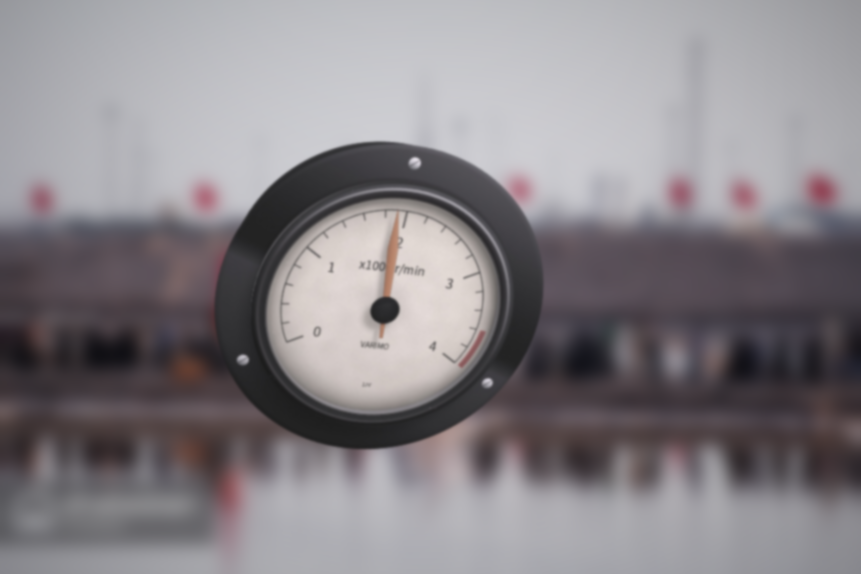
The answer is rpm 1900
